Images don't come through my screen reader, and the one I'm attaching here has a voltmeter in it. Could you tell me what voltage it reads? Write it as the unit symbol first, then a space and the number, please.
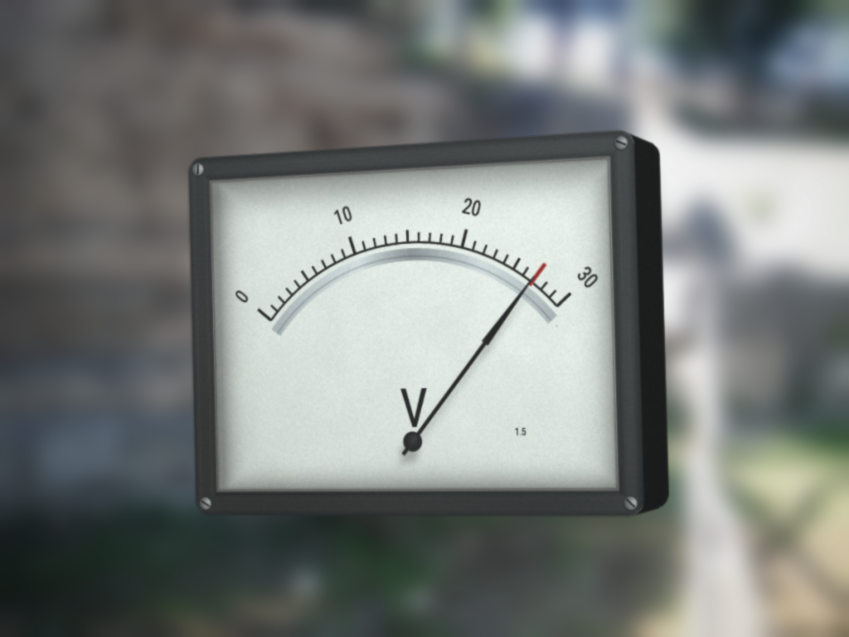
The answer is V 27
